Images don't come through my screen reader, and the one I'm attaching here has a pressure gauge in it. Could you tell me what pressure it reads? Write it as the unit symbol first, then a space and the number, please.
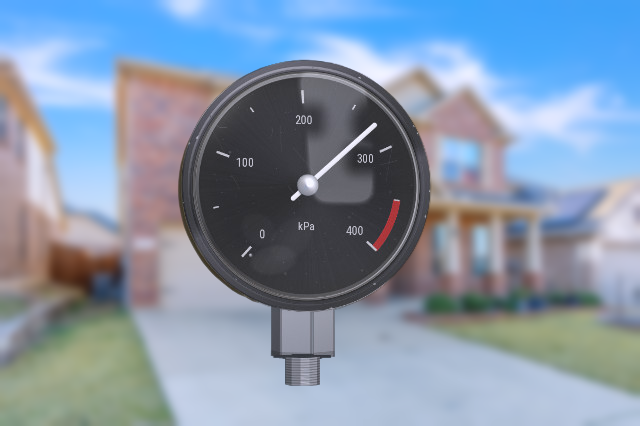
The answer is kPa 275
